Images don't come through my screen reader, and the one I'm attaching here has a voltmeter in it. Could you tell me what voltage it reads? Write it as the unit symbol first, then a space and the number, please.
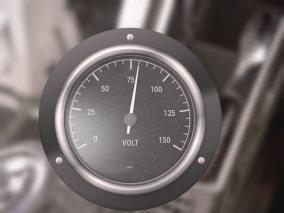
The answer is V 80
